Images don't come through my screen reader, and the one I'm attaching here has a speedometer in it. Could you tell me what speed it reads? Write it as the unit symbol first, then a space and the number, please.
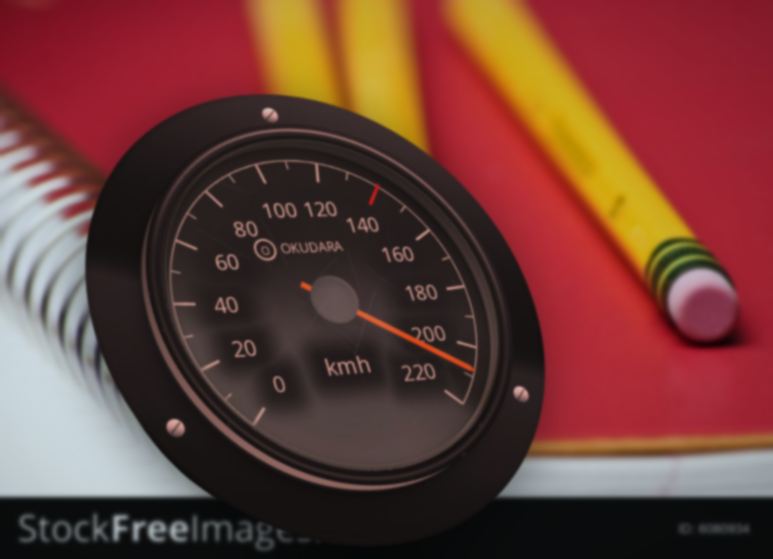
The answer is km/h 210
